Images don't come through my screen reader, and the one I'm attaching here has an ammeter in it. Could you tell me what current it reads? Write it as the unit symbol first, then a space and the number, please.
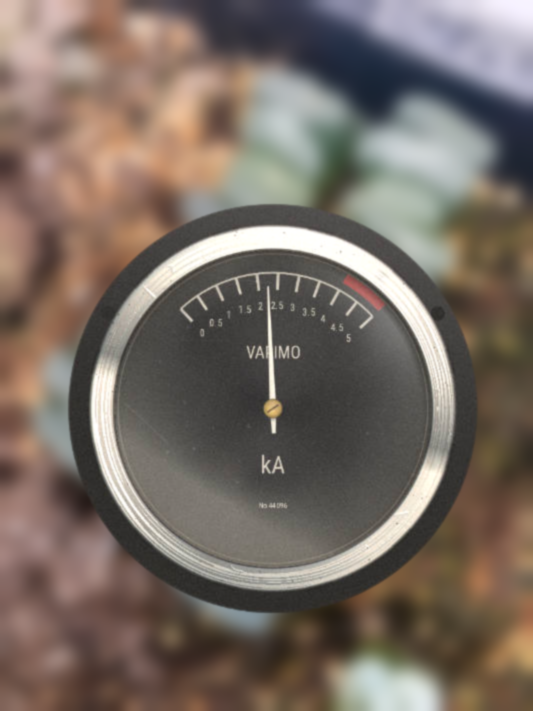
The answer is kA 2.25
